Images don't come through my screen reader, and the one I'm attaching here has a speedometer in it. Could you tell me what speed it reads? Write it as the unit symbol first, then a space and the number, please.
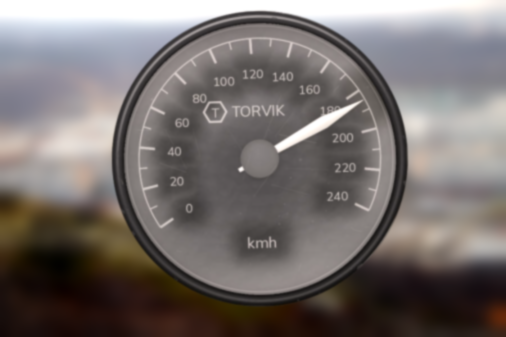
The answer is km/h 185
